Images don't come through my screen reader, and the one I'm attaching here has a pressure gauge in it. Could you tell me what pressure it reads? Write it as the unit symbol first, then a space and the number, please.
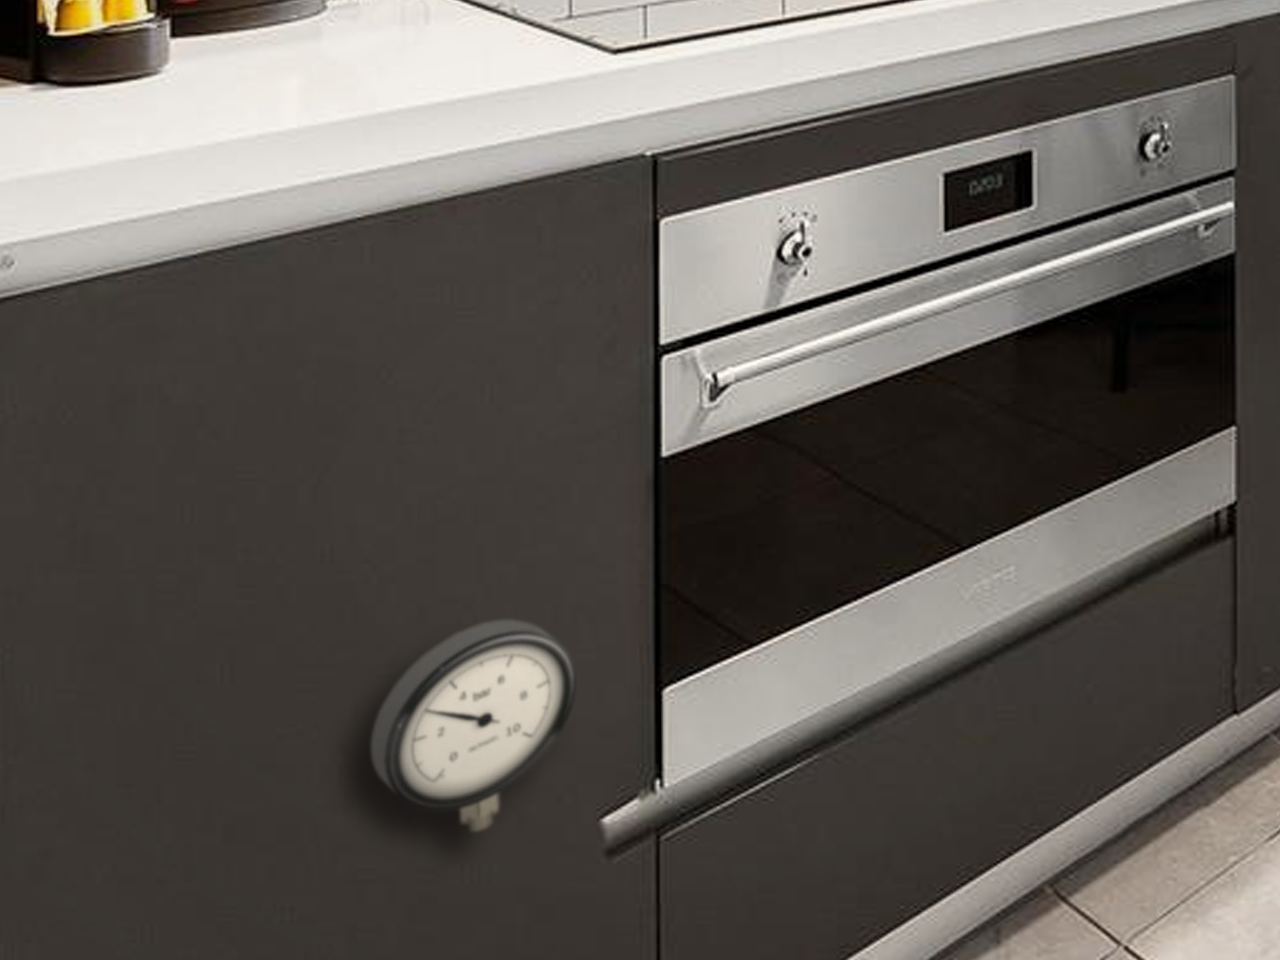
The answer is bar 3
